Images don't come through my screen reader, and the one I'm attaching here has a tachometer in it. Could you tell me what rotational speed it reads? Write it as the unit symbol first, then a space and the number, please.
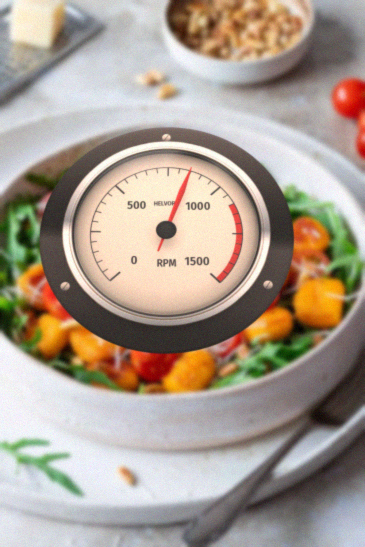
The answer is rpm 850
